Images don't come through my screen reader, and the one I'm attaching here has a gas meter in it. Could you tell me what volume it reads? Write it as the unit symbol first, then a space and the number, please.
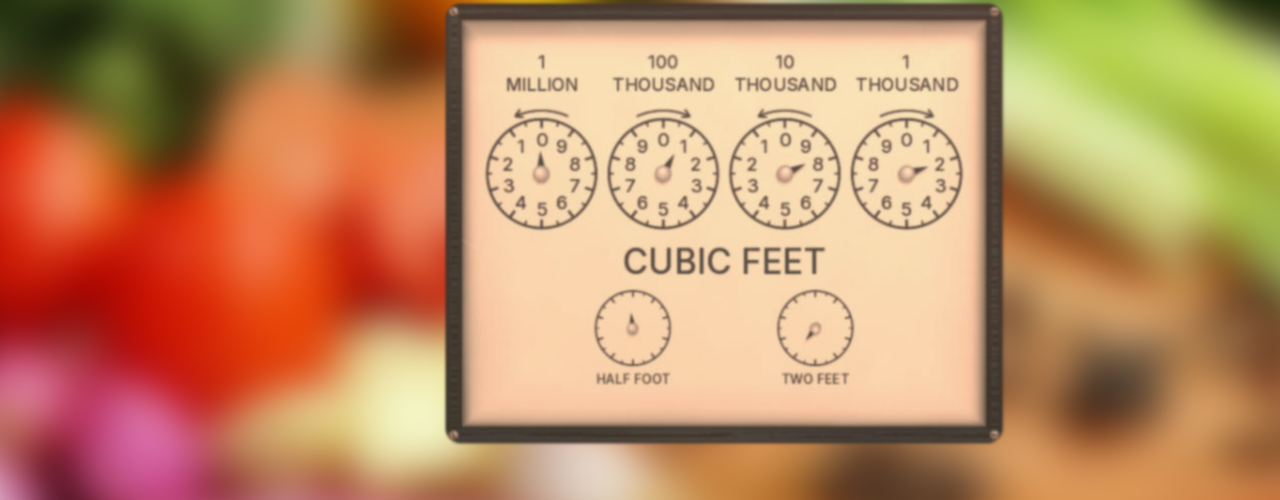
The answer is ft³ 8200
